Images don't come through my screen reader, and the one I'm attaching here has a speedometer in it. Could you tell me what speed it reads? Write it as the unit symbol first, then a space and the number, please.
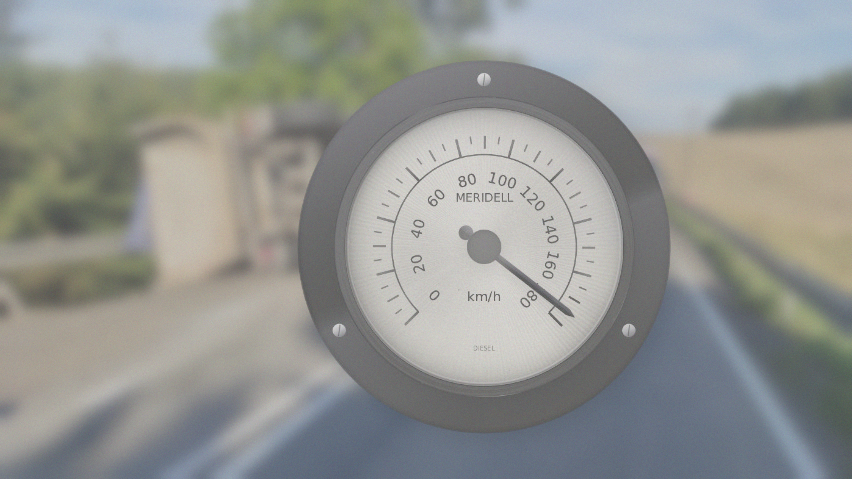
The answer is km/h 175
